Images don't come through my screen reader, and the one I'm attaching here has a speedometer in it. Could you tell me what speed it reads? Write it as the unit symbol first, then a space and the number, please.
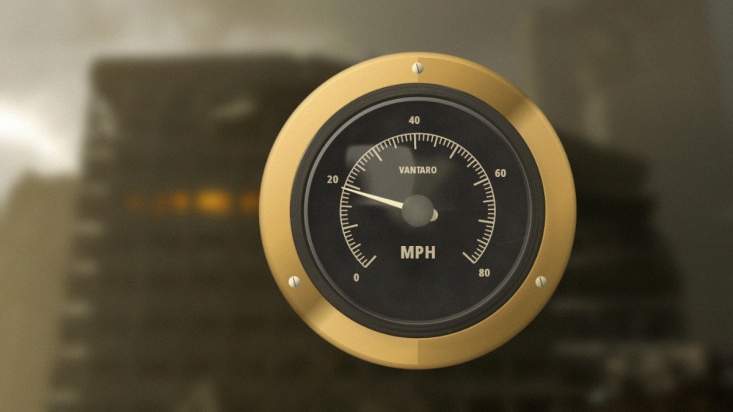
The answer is mph 19
